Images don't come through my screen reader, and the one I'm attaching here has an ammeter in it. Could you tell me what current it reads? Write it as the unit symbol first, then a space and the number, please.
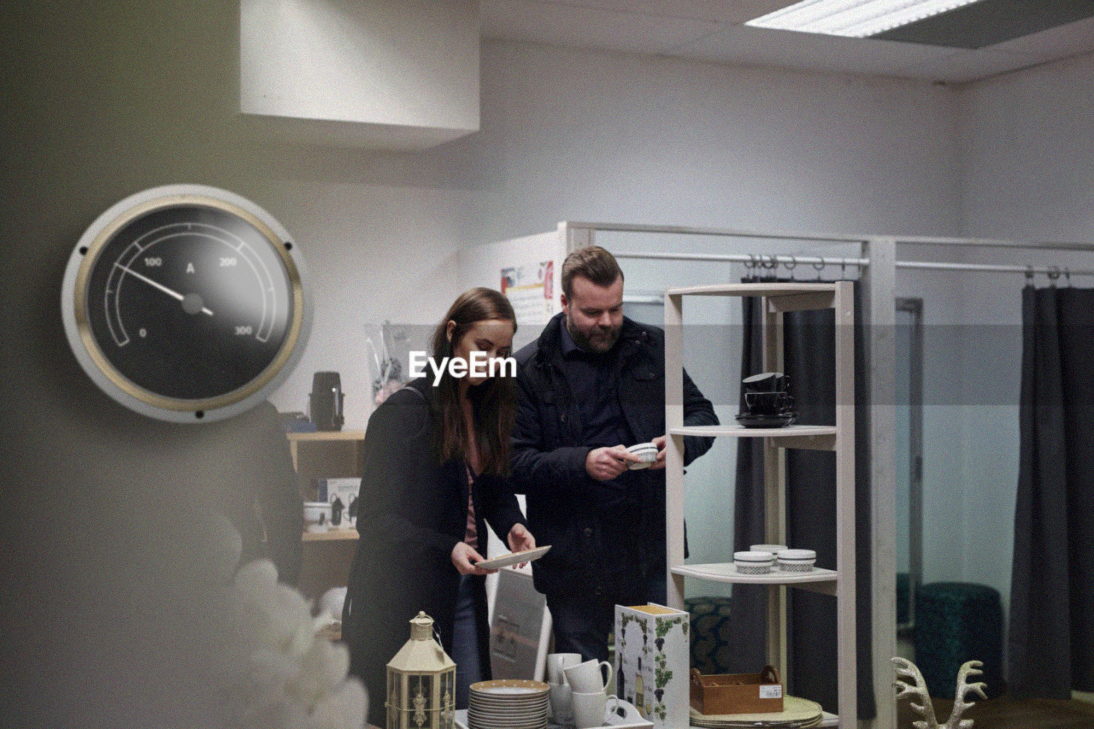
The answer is A 75
